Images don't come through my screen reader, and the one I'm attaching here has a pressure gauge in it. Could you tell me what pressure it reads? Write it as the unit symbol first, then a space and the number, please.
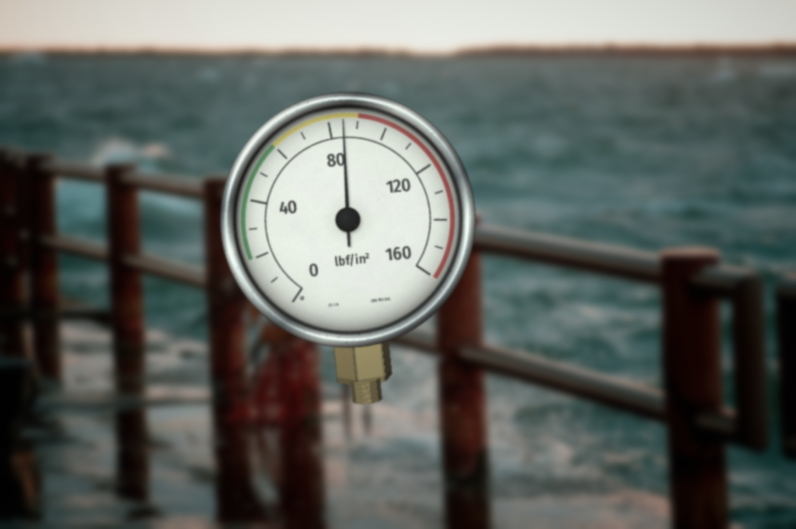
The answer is psi 85
